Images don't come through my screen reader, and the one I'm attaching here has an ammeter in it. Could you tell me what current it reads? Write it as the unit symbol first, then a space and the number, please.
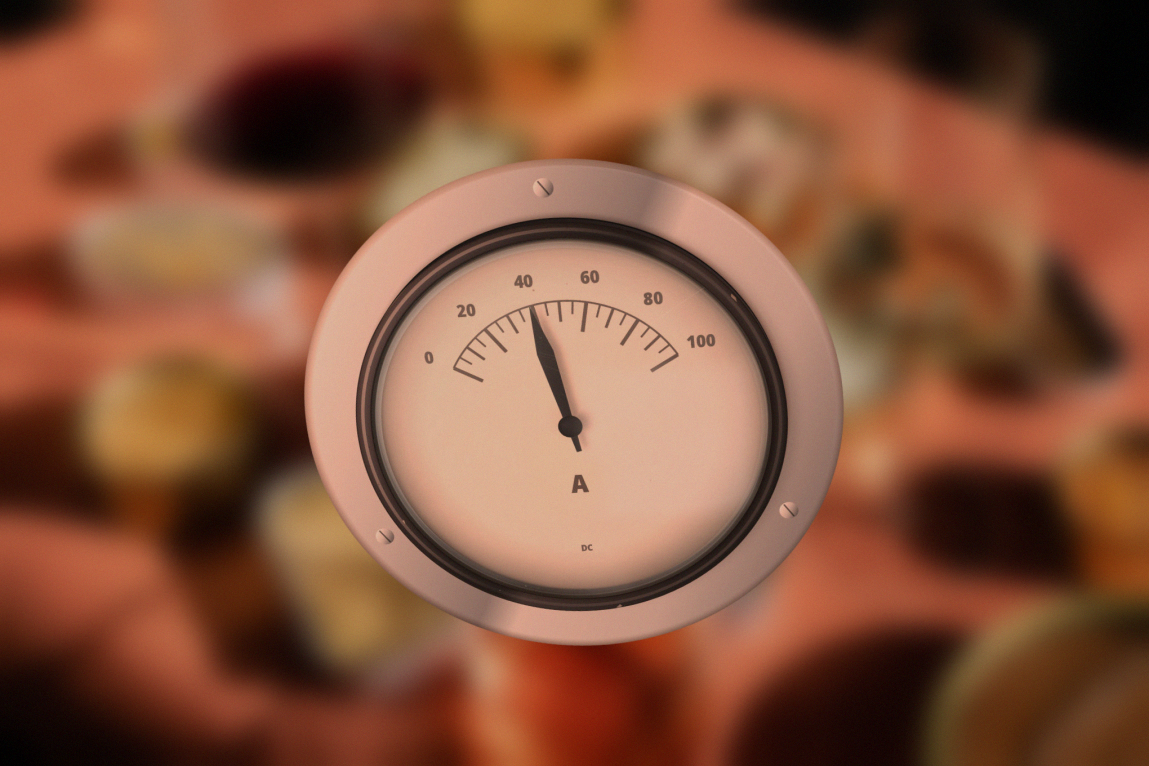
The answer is A 40
